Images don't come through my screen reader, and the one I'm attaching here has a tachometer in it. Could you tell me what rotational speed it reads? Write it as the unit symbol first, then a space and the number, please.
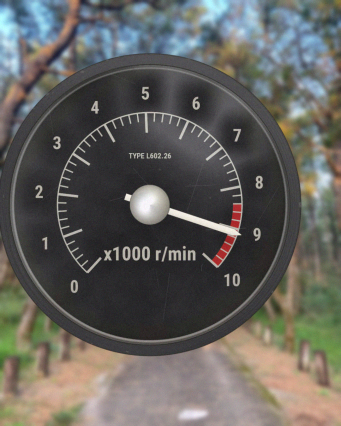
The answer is rpm 9100
